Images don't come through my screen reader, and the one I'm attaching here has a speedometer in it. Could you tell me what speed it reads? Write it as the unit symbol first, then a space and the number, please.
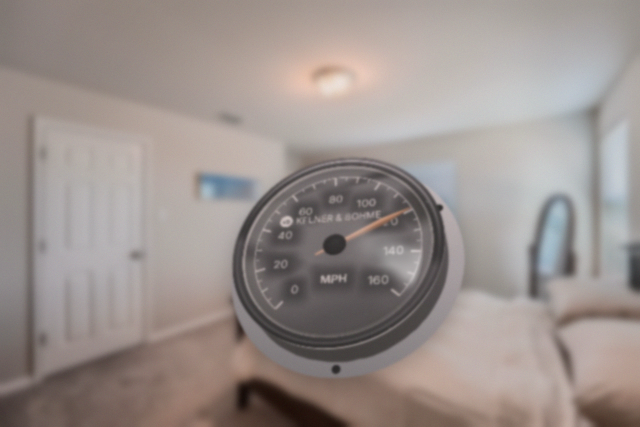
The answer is mph 120
